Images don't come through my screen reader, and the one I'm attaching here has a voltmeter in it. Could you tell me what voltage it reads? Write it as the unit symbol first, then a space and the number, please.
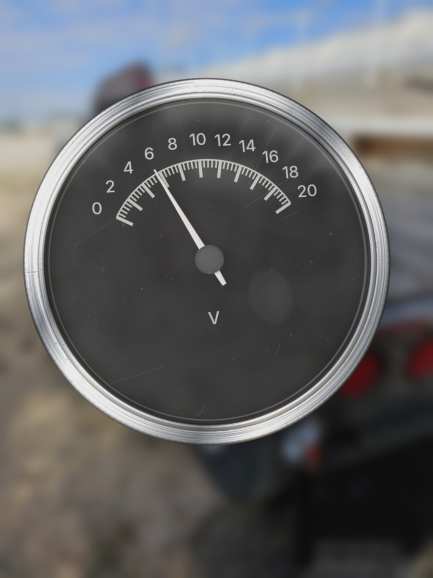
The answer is V 5.6
